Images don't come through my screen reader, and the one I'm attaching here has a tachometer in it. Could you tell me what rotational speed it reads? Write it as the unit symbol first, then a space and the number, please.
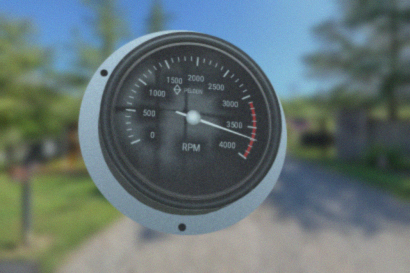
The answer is rpm 3700
